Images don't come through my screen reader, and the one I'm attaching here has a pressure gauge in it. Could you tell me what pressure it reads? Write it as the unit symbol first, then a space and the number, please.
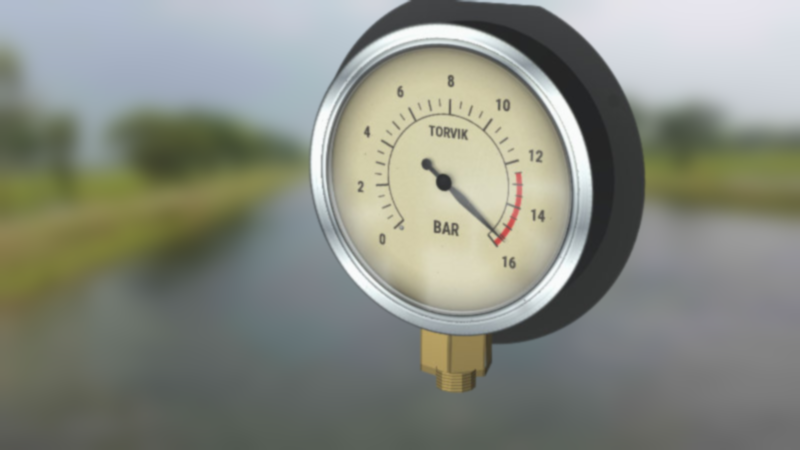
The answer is bar 15.5
